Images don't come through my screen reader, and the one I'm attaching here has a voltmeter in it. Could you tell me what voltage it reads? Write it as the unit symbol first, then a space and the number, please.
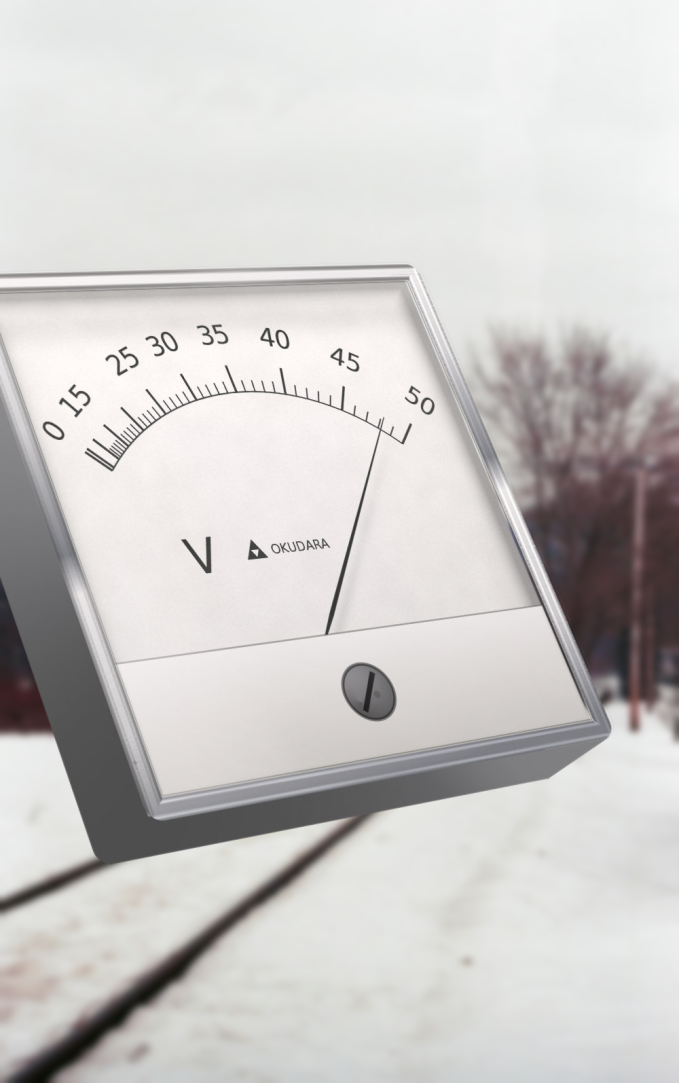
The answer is V 48
